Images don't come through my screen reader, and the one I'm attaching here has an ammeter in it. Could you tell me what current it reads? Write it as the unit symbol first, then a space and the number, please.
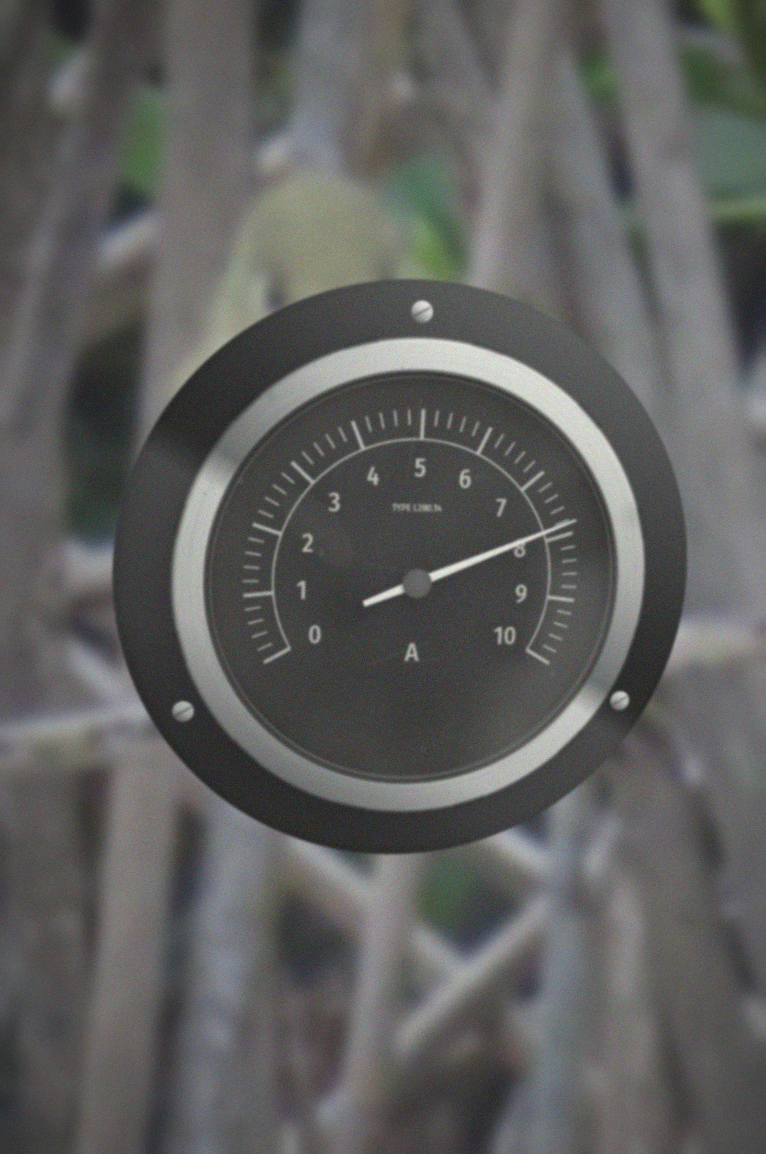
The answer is A 7.8
